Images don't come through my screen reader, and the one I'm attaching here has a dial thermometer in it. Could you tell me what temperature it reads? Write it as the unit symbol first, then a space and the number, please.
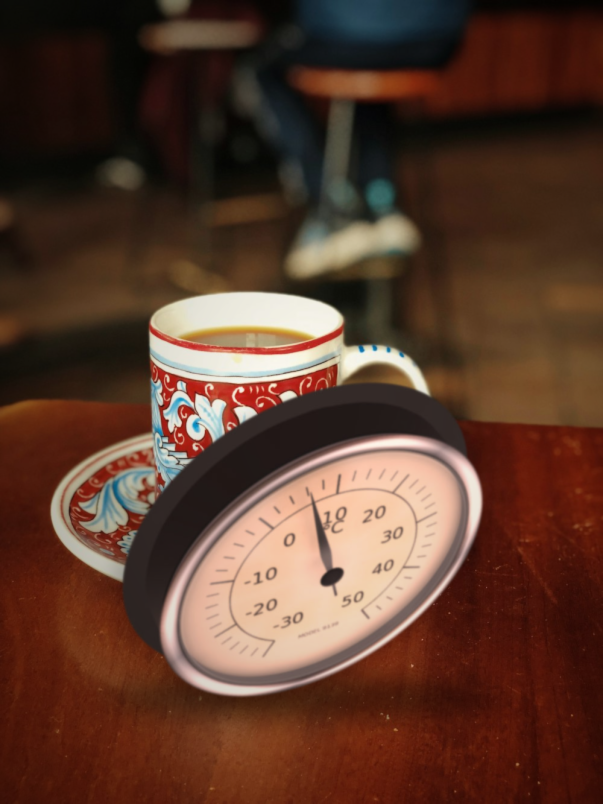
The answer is °C 6
